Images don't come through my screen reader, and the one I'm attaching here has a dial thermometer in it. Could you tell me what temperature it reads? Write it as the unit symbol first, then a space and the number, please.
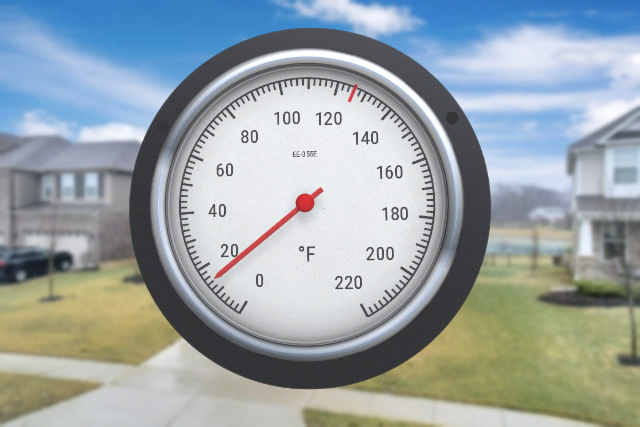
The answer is °F 14
